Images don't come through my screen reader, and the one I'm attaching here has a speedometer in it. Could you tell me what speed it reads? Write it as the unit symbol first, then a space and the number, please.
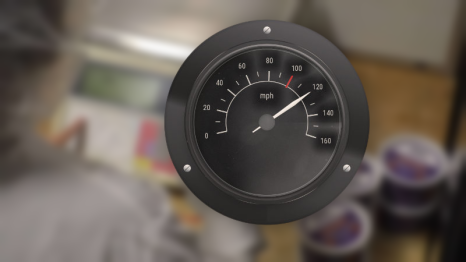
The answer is mph 120
